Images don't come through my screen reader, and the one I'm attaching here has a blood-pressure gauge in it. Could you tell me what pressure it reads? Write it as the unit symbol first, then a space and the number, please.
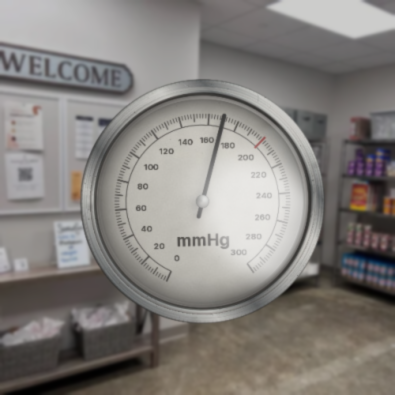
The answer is mmHg 170
